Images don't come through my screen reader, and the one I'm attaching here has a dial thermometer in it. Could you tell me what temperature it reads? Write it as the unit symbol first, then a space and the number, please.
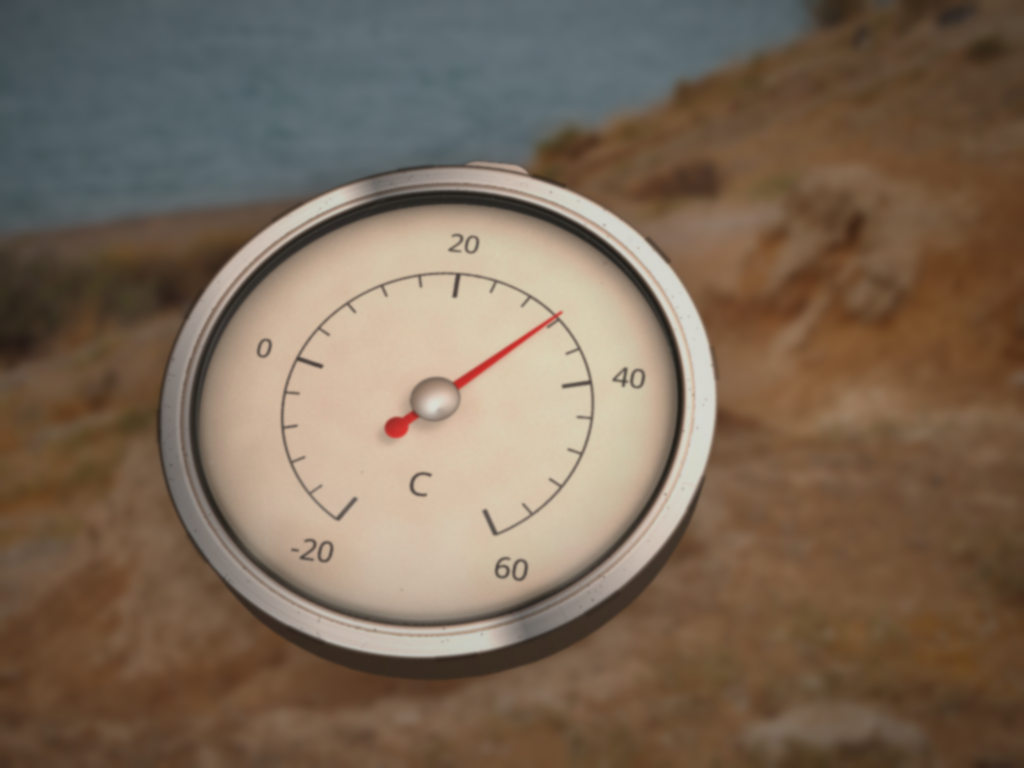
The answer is °C 32
